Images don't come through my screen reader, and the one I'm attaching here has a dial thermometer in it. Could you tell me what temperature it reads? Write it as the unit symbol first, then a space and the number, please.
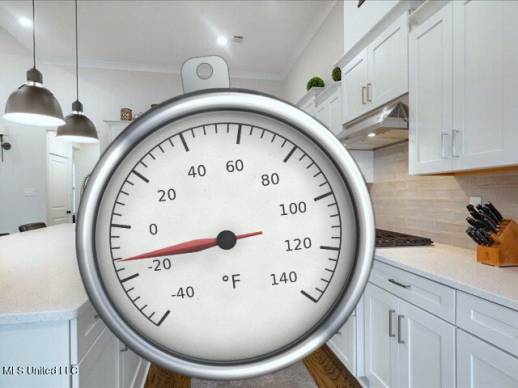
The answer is °F -12
